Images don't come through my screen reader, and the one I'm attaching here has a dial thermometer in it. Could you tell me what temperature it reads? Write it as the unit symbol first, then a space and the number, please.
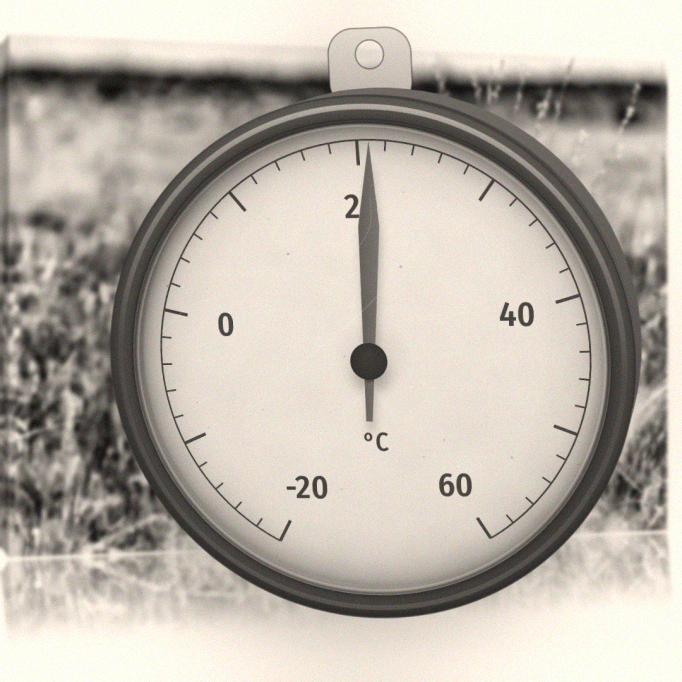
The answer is °C 21
